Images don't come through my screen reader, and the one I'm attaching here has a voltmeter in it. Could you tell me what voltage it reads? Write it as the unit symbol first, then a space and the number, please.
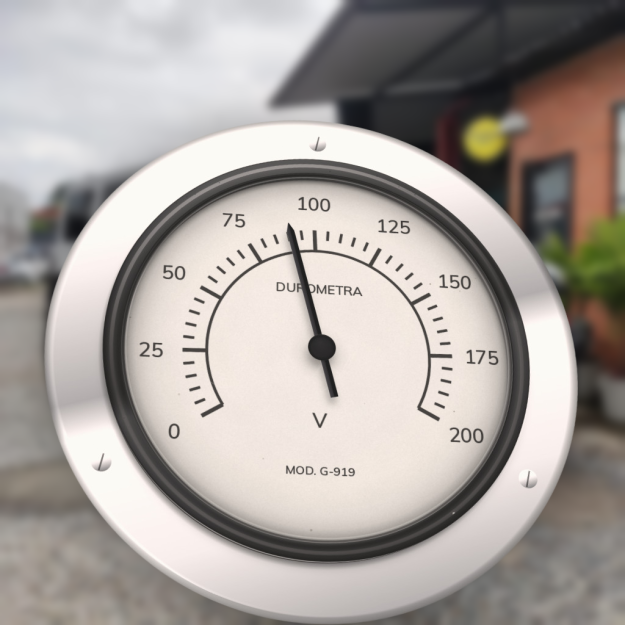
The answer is V 90
